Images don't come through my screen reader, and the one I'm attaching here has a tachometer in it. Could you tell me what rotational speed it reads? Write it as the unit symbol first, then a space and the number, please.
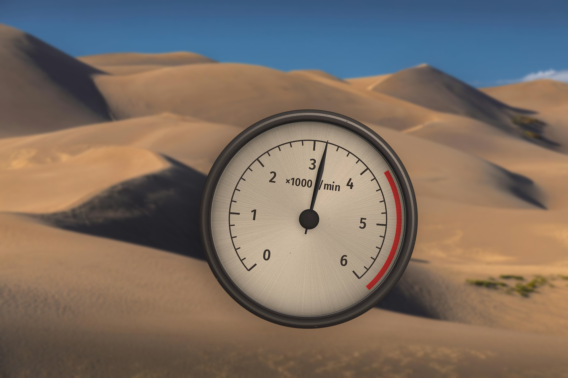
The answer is rpm 3200
